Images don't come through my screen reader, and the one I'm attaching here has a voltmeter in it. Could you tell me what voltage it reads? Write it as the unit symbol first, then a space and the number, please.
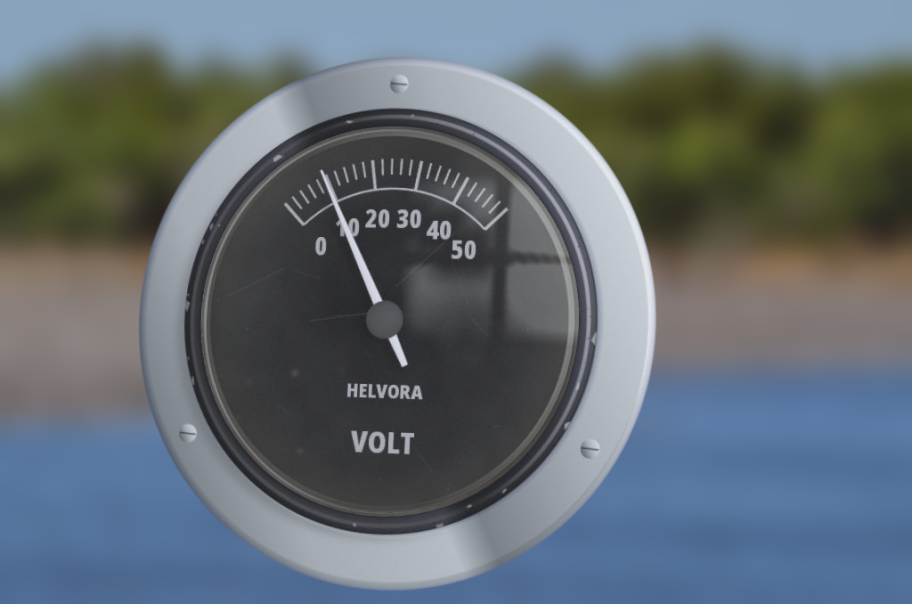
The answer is V 10
